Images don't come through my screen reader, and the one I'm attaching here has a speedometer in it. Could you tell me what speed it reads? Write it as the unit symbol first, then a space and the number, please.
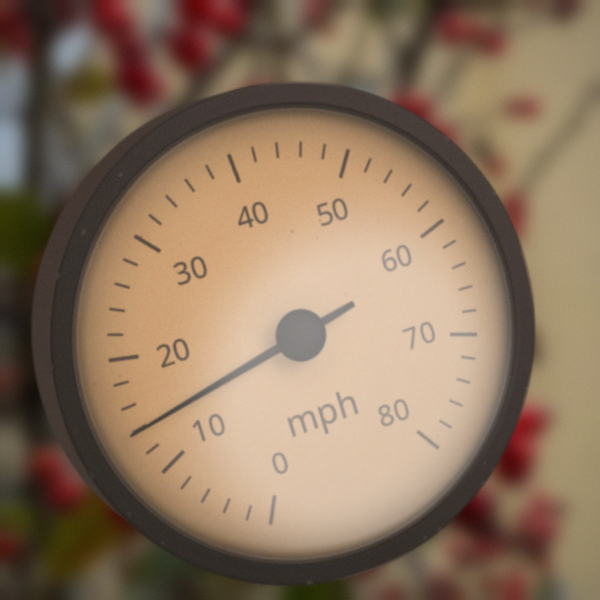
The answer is mph 14
